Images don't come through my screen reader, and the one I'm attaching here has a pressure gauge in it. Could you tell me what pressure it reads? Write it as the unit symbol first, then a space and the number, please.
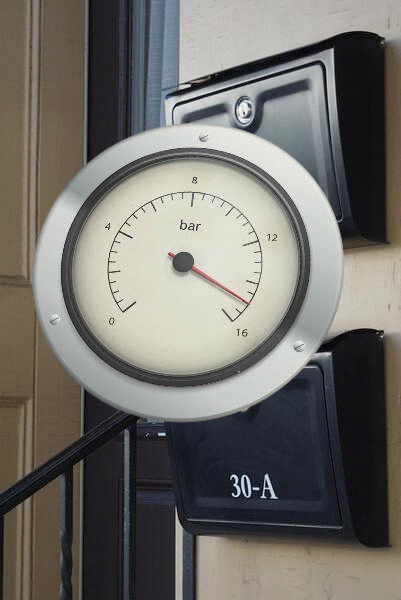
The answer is bar 15
